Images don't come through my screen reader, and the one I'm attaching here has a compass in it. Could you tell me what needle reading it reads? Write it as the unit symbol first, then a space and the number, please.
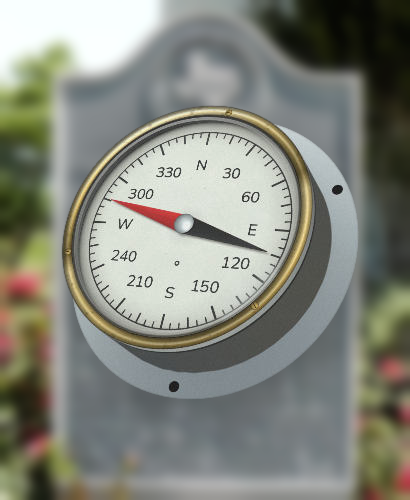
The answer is ° 285
